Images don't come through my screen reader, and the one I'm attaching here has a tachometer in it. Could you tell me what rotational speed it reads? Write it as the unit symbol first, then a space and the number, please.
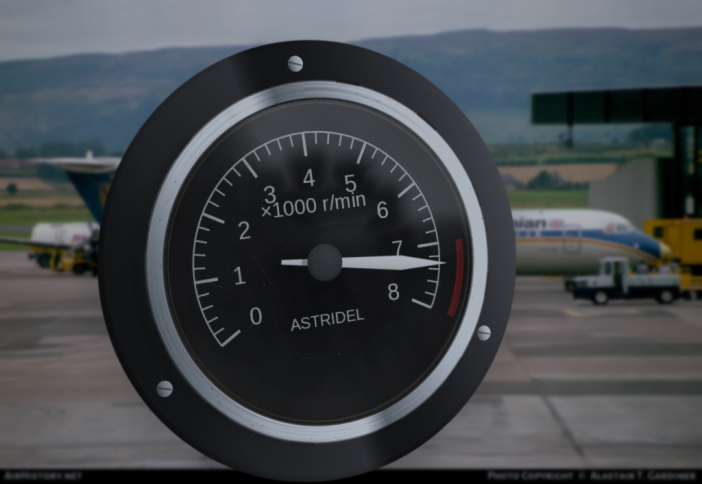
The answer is rpm 7300
